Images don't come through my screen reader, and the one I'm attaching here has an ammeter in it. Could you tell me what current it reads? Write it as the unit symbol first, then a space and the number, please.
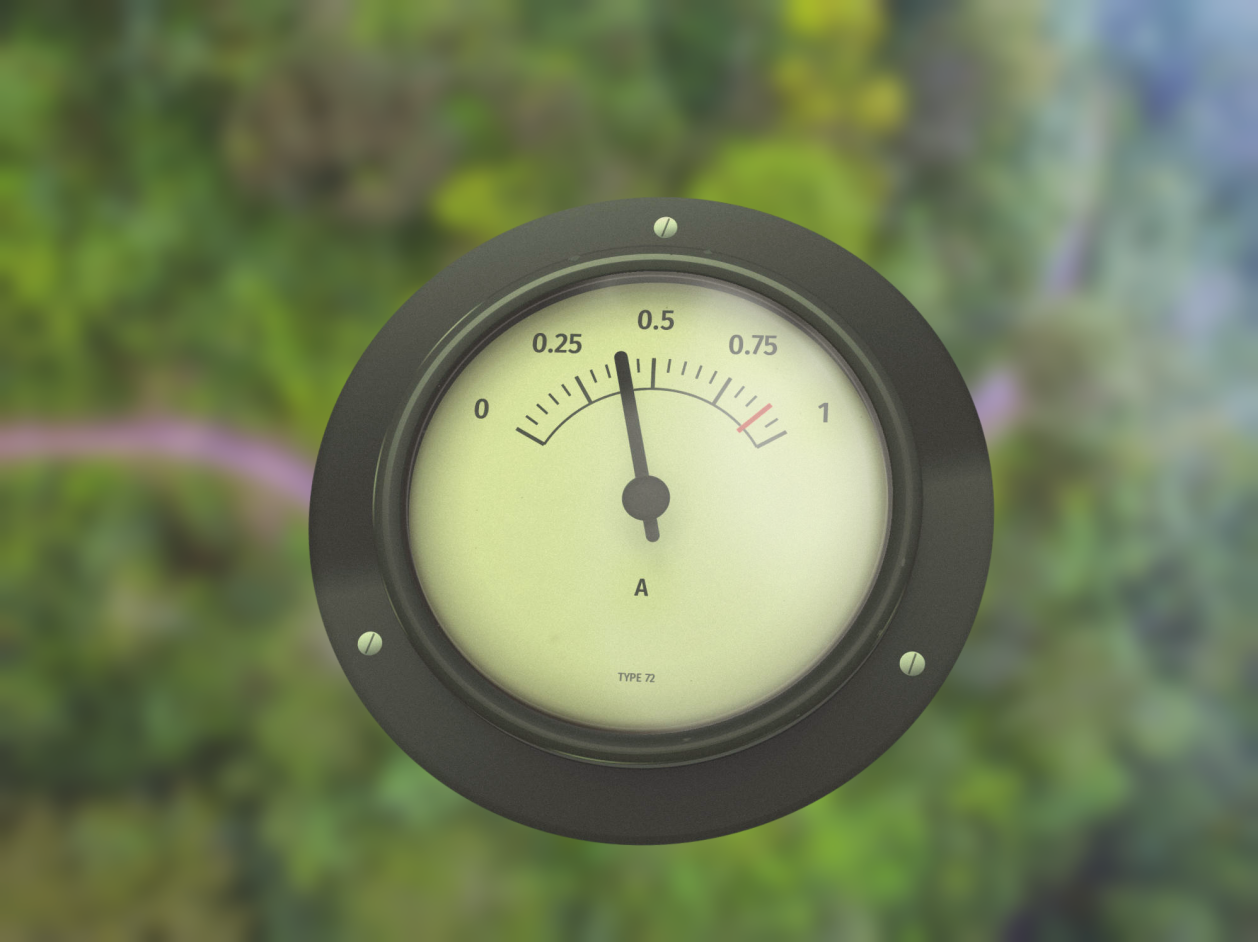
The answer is A 0.4
